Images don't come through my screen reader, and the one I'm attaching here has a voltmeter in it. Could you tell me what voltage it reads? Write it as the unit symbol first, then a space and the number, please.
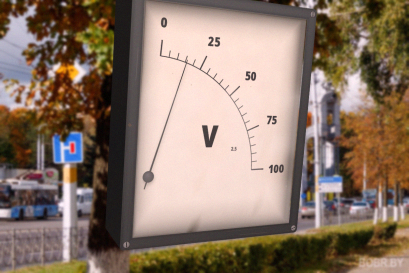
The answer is V 15
